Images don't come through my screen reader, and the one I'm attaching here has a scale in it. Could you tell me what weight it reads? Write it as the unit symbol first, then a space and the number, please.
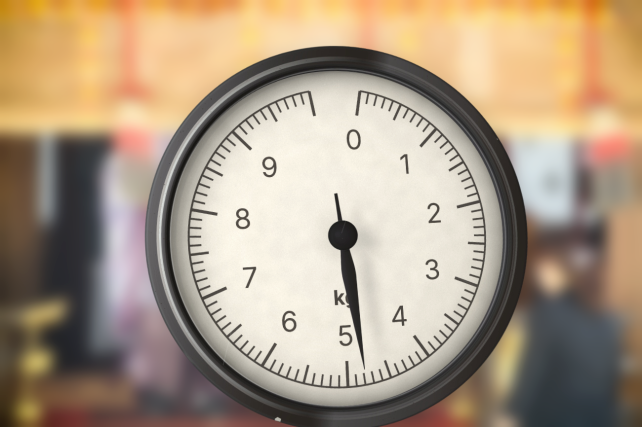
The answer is kg 4.8
